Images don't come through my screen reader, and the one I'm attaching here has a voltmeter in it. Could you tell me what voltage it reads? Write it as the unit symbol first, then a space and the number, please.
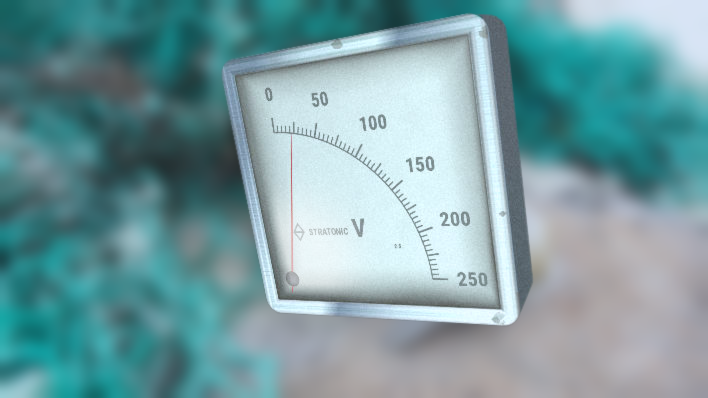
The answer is V 25
